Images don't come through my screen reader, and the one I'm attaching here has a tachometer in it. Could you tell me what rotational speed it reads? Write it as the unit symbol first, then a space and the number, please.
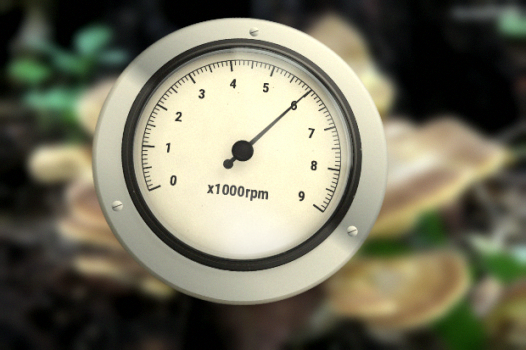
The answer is rpm 6000
